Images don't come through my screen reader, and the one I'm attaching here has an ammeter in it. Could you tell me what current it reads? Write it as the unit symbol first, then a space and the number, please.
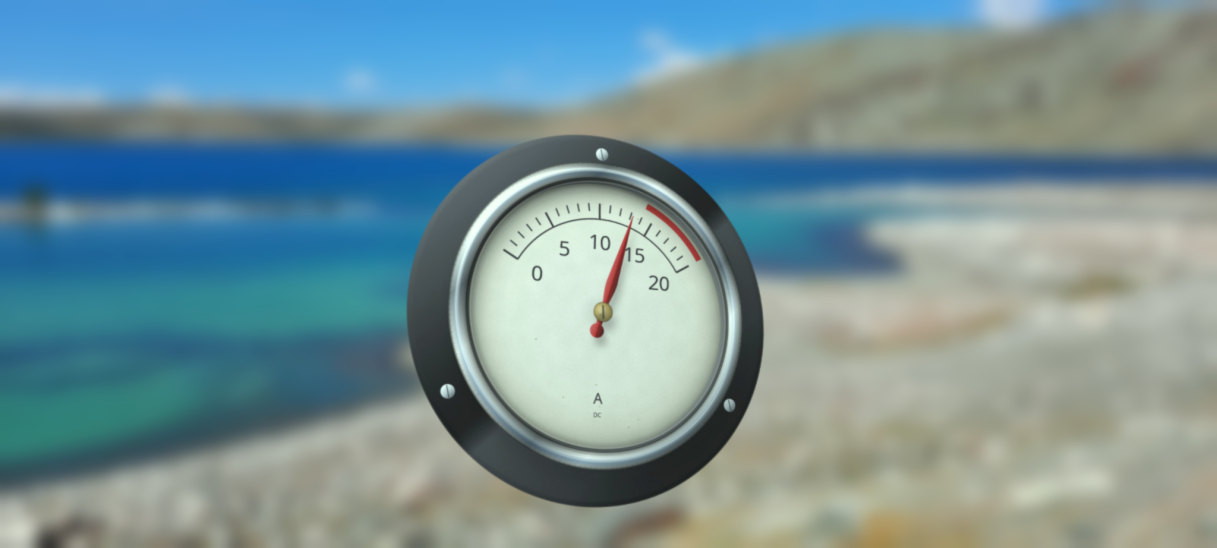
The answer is A 13
